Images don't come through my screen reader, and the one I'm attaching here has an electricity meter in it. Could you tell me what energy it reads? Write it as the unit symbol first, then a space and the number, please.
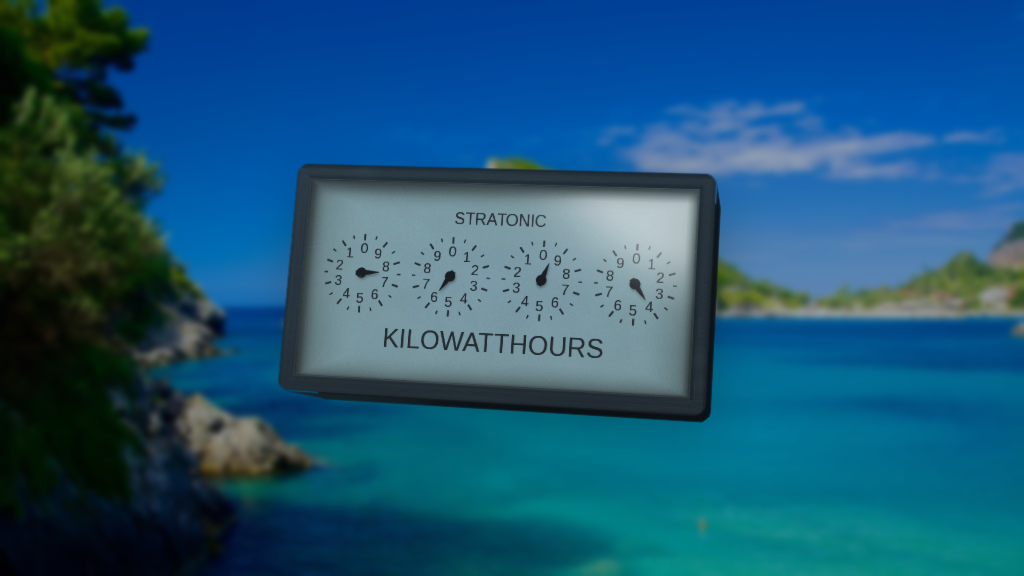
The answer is kWh 7594
